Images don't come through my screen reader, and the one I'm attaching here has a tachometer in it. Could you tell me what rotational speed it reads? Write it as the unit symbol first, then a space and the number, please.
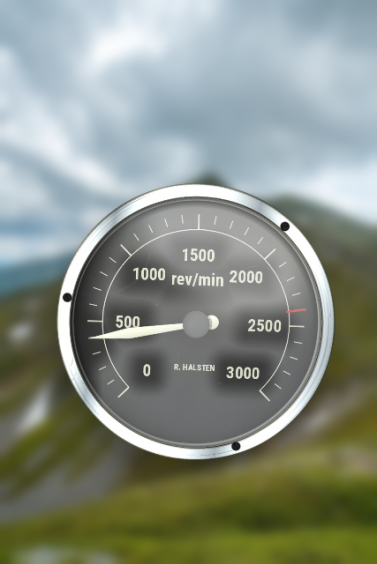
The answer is rpm 400
